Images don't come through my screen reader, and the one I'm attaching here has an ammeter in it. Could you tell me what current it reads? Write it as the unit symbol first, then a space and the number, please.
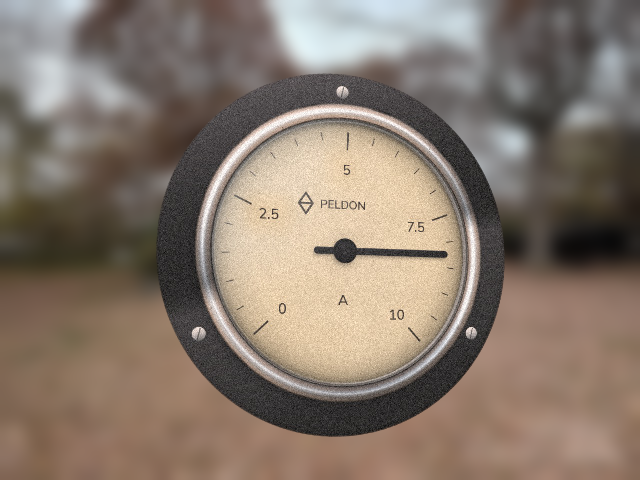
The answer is A 8.25
